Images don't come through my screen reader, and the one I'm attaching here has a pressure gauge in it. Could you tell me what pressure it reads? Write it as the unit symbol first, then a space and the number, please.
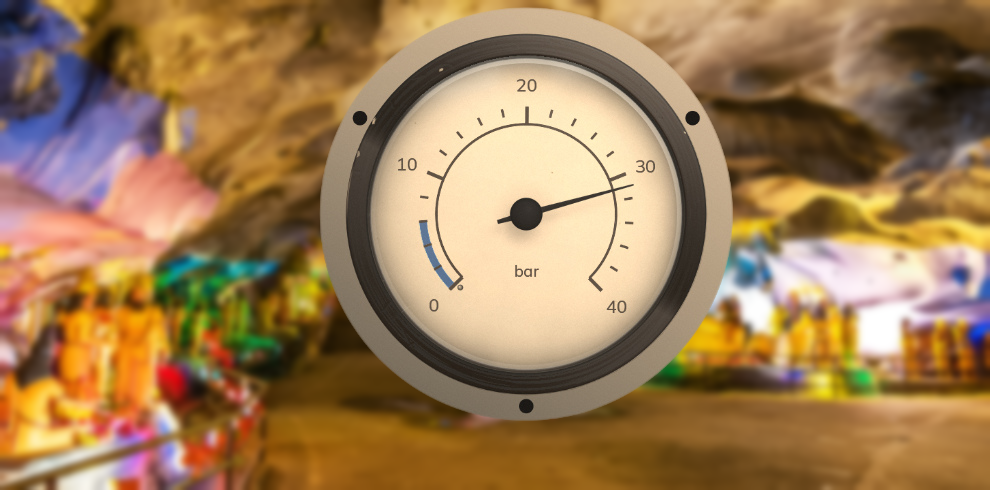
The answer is bar 31
